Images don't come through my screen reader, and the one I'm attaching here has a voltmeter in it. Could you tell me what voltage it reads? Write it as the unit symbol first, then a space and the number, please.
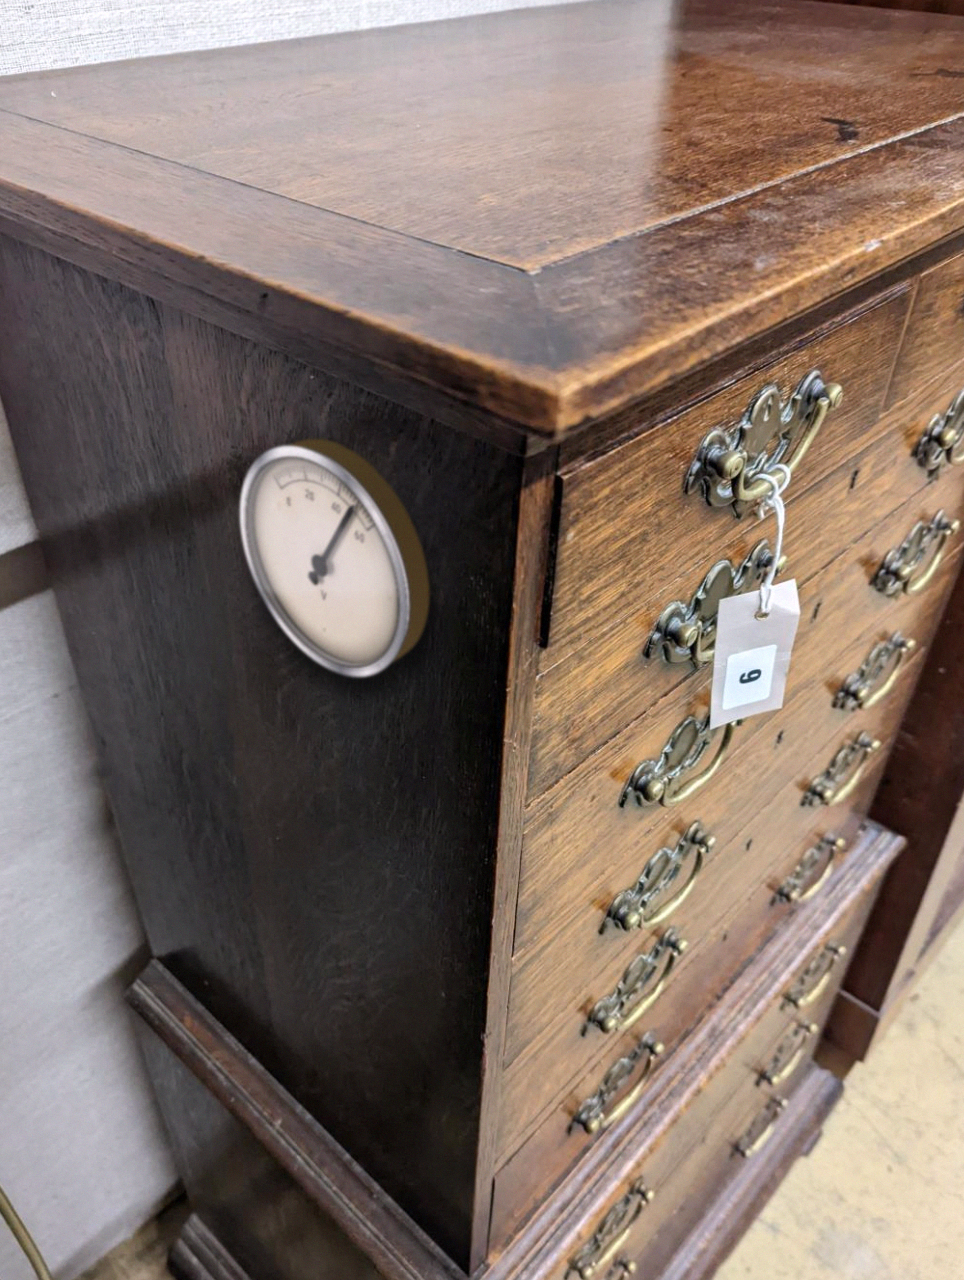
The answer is V 50
